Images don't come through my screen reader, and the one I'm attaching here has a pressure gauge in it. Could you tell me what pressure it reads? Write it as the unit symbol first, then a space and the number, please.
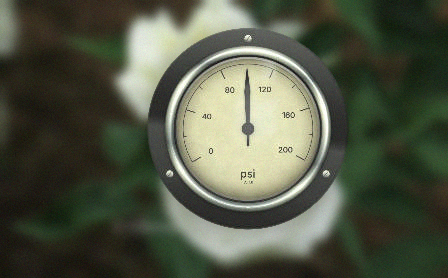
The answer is psi 100
